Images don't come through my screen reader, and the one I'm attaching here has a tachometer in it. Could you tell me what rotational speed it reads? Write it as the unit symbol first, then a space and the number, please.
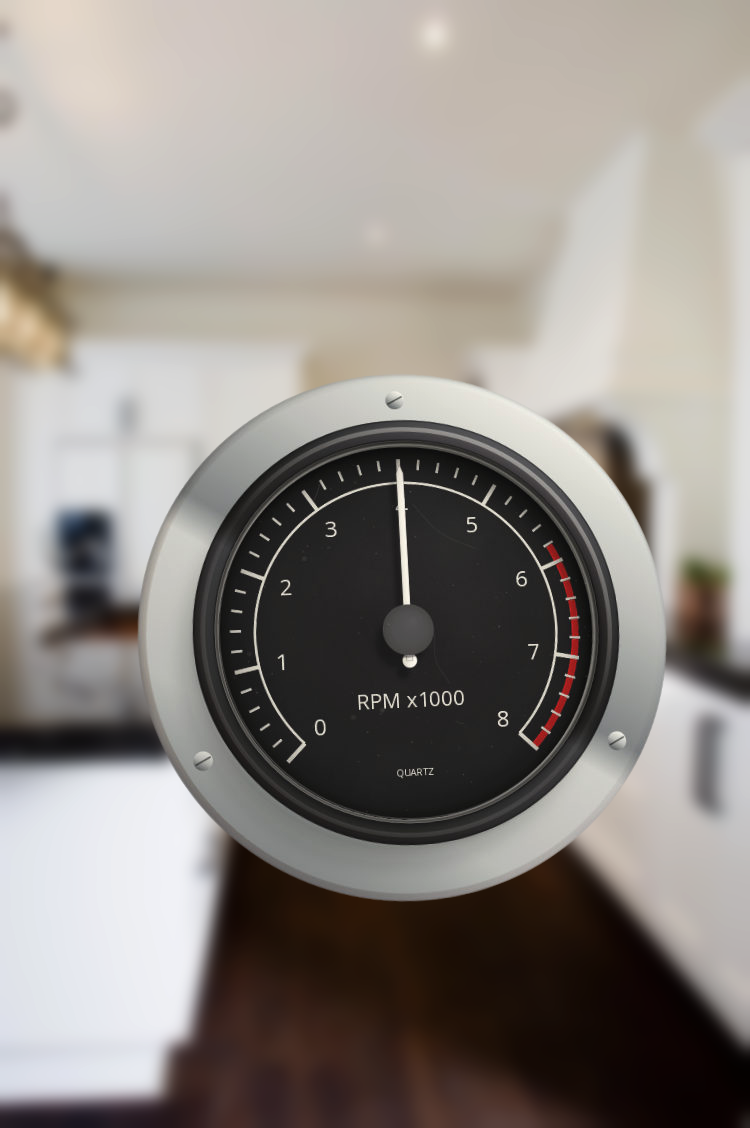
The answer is rpm 4000
